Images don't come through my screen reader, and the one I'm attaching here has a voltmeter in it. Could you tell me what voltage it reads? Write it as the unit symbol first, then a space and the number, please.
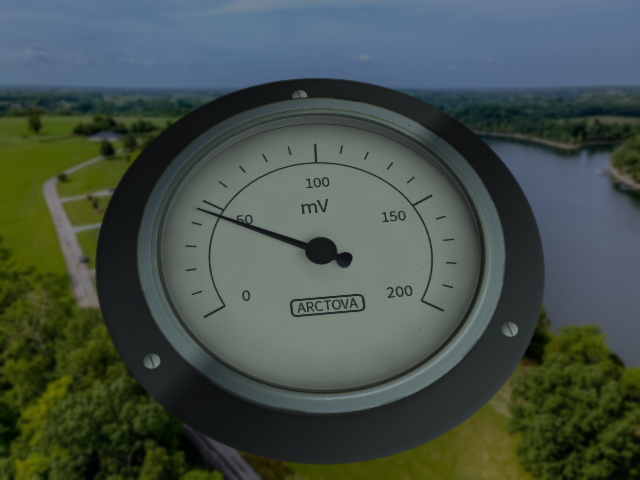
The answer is mV 45
